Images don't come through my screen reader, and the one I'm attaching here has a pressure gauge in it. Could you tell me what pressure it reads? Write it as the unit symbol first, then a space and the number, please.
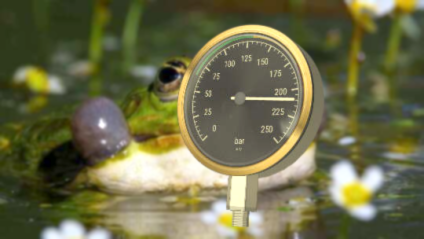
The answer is bar 210
